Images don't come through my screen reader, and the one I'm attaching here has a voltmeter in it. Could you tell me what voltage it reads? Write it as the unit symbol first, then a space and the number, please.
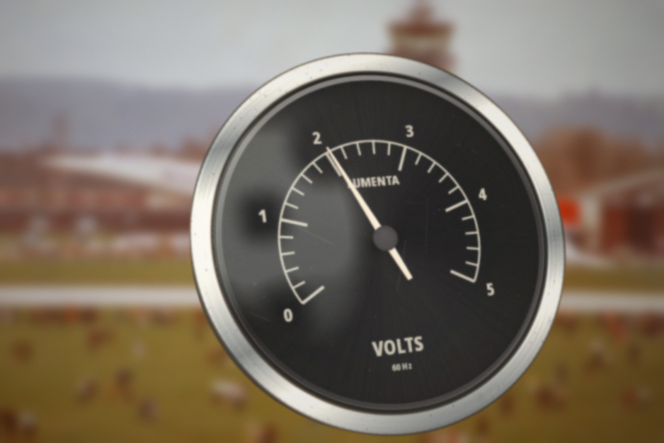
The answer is V 2
